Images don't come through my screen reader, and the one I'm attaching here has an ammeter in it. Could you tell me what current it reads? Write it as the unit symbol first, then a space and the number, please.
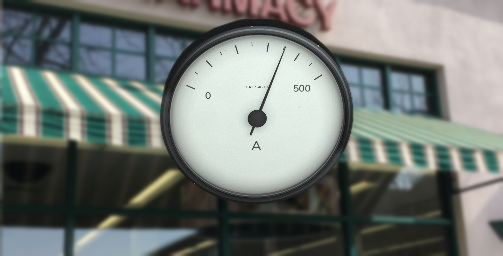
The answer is A 350
